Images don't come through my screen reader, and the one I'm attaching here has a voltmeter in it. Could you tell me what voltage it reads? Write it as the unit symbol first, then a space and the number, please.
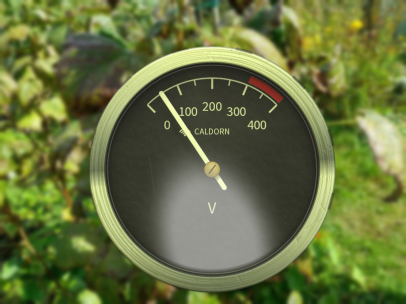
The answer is V 50
